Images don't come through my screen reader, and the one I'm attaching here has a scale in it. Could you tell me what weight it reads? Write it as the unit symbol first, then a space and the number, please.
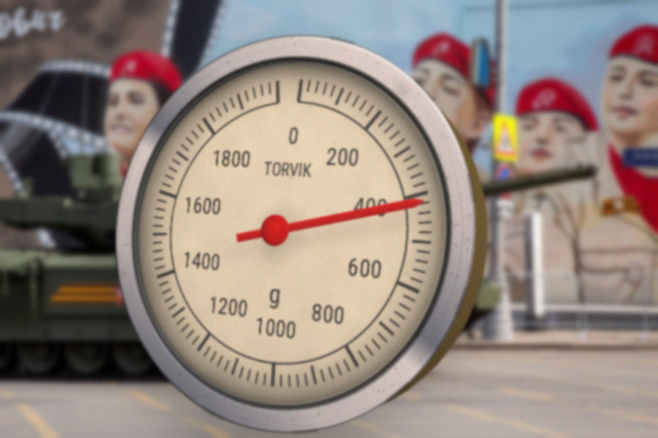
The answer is g 420
